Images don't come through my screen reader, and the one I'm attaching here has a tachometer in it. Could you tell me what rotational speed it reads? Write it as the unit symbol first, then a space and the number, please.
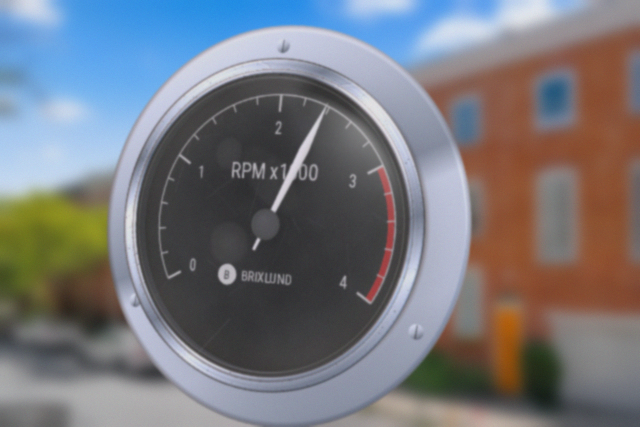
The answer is rpm 2400
